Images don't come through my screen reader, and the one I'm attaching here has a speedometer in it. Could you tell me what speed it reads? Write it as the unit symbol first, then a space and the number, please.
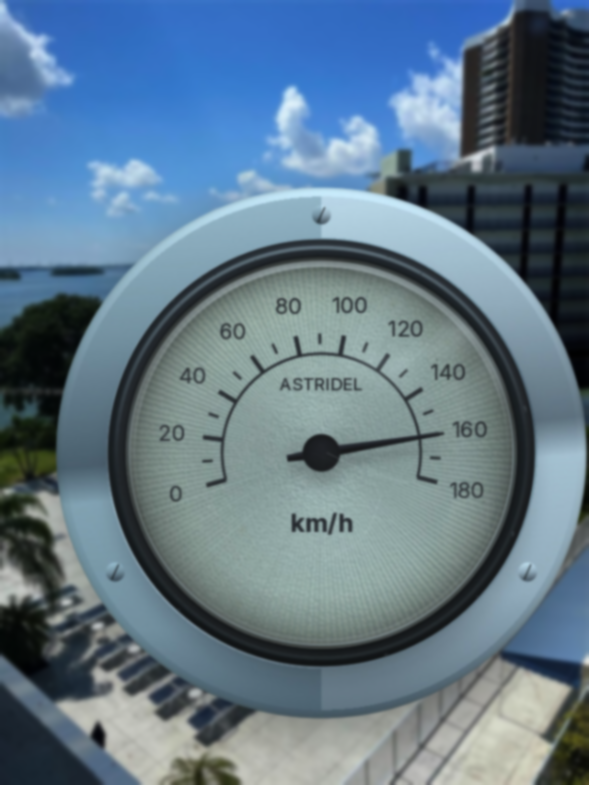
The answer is km/h 160
